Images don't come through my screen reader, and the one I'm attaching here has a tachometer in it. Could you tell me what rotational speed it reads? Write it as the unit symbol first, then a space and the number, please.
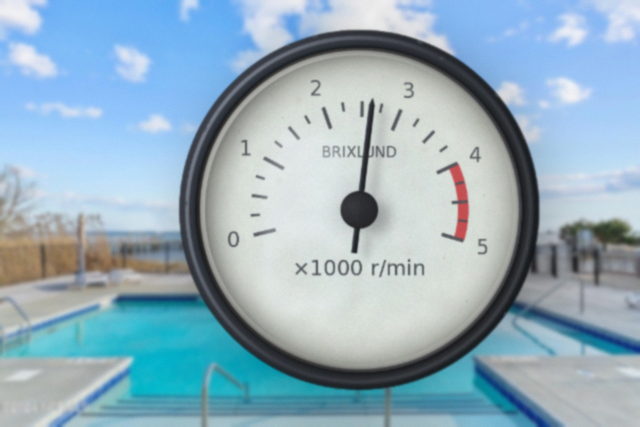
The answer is rpm 2625
